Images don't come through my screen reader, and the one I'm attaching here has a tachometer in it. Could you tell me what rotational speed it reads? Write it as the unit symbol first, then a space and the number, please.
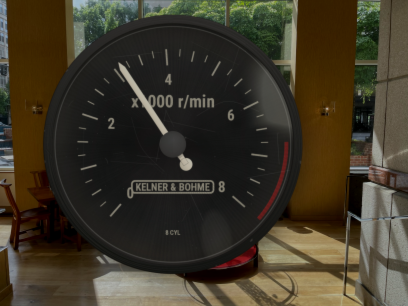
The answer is rpm 3125
